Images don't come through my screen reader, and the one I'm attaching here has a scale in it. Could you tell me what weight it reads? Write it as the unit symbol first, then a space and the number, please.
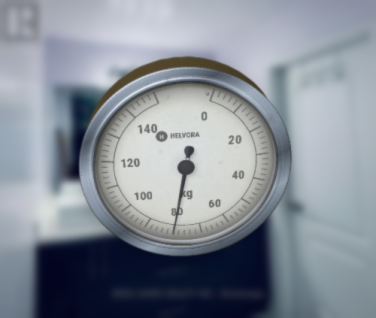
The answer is kg 80
